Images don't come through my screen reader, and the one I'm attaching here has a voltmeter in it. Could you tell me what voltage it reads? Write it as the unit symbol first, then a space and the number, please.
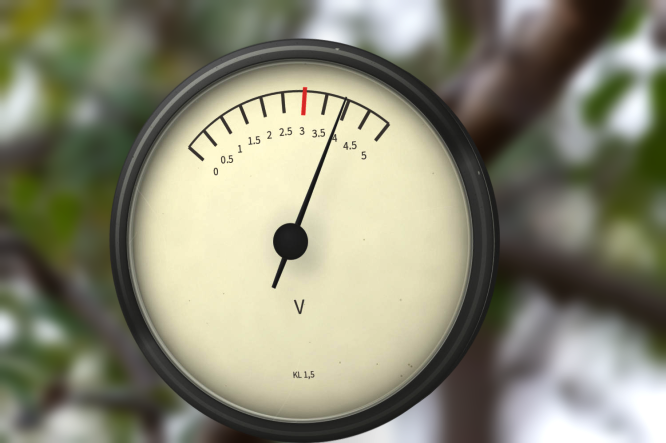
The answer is V 4
